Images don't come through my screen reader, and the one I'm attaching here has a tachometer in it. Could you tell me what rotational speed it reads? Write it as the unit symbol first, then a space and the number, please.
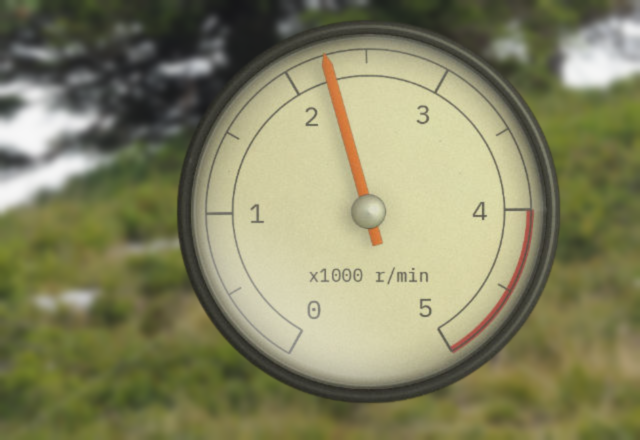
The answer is rpm 2250
